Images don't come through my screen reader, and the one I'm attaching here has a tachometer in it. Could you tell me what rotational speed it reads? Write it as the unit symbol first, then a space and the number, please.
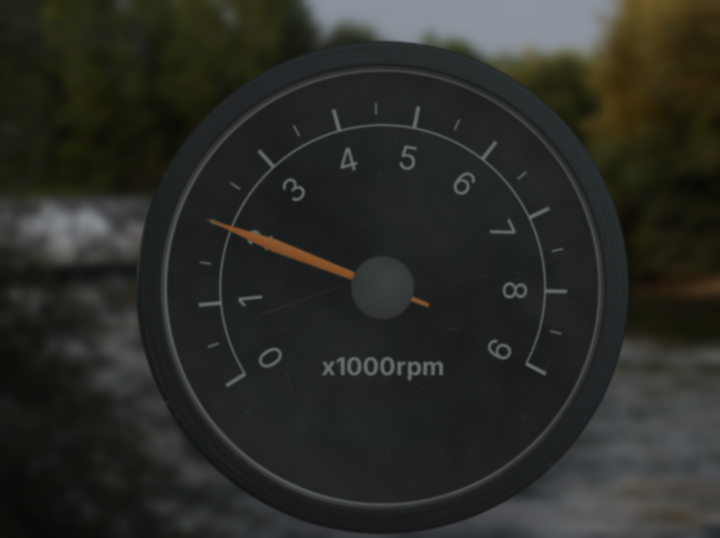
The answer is rpm 2000
